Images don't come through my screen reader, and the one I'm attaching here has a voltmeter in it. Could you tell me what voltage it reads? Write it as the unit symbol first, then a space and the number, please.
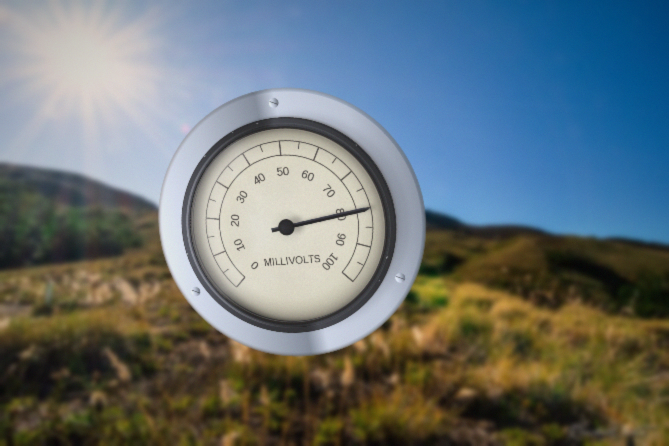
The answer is mV 80
